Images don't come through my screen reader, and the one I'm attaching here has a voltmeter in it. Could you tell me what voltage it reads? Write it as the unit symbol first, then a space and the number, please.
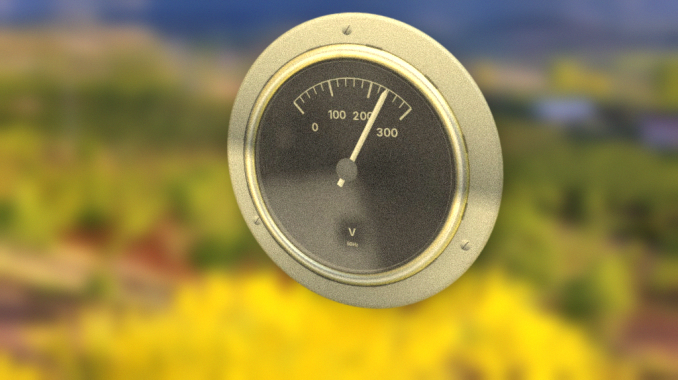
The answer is V 240
